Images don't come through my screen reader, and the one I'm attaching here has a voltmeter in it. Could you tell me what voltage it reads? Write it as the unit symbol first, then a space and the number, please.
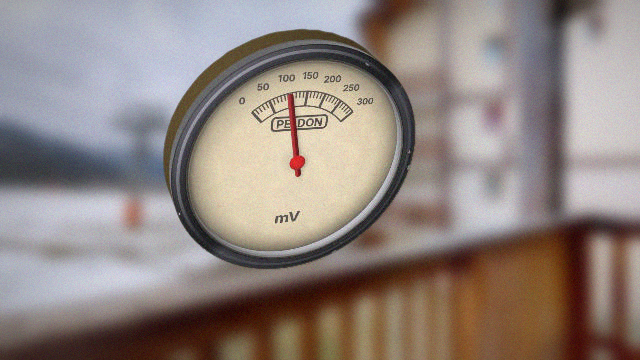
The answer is mV 100
